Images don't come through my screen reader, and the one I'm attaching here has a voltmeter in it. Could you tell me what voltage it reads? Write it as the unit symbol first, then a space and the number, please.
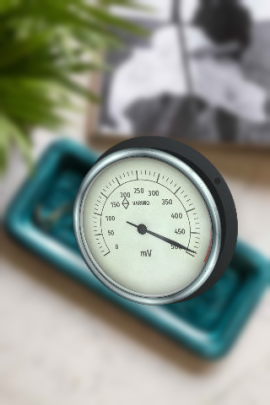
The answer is mV 490
